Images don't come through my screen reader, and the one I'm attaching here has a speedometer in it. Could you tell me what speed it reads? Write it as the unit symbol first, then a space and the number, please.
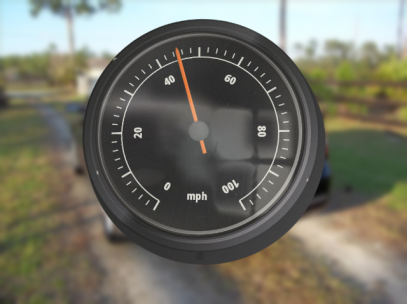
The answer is mph 45
